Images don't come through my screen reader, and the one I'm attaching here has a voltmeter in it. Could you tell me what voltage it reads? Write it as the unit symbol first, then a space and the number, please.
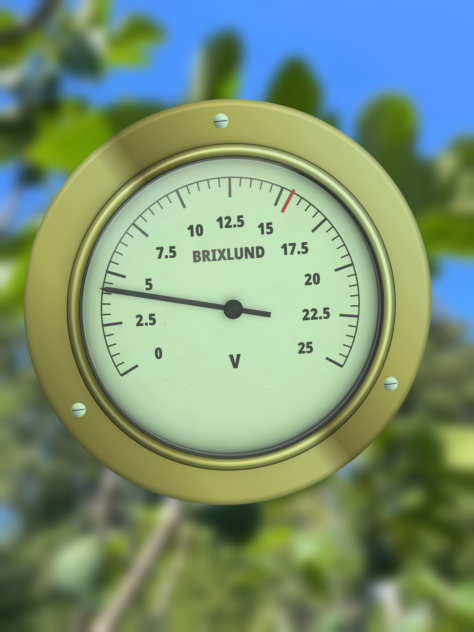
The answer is V 4.25
